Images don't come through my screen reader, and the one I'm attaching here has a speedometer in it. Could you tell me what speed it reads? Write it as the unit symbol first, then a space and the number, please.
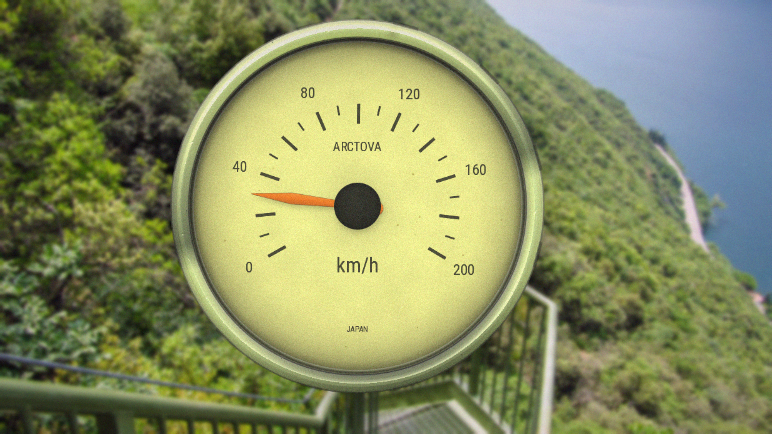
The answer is km/h 30
